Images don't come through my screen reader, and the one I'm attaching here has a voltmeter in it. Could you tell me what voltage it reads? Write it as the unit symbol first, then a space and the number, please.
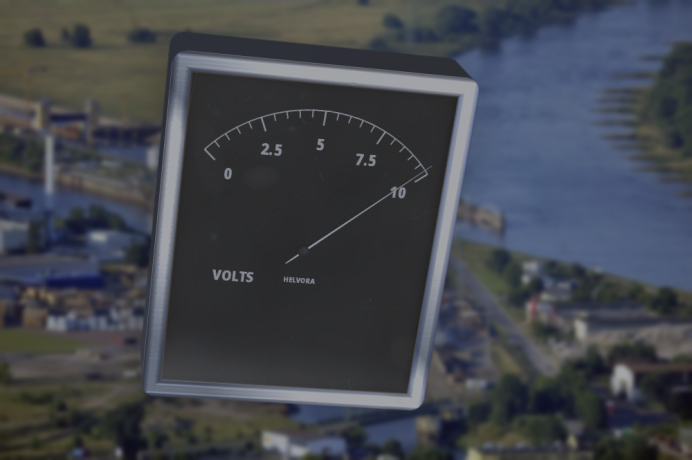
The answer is V 9.75
